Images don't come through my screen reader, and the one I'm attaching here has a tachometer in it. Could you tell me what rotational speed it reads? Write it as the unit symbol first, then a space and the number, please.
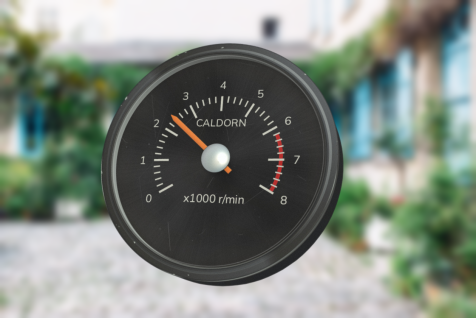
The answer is rpm 2400
